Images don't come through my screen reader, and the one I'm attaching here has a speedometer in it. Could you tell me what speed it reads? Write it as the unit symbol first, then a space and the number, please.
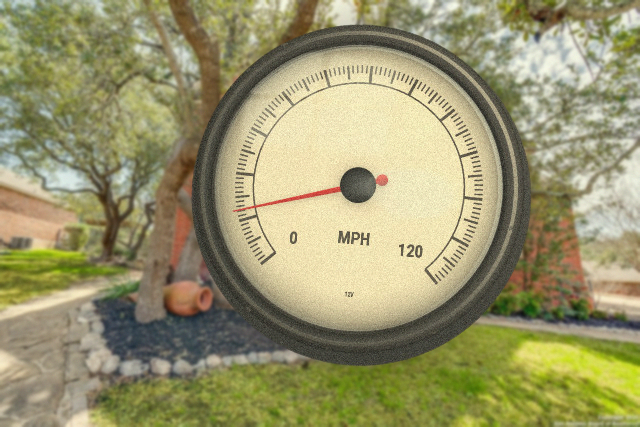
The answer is mph 12
